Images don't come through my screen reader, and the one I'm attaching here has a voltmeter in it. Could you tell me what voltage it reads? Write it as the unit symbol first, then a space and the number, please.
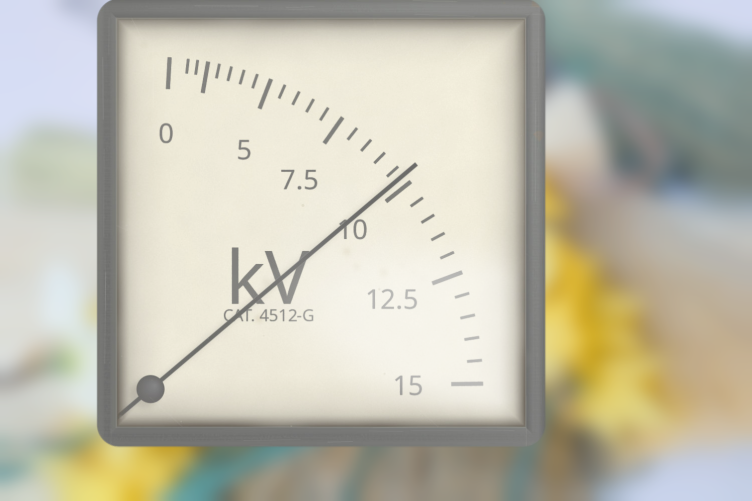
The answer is kV 9.75
